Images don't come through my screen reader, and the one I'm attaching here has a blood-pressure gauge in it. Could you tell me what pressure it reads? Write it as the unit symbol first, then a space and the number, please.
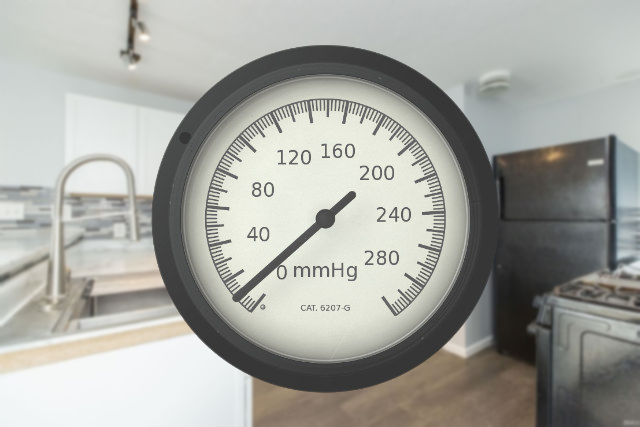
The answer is mmHg 10
